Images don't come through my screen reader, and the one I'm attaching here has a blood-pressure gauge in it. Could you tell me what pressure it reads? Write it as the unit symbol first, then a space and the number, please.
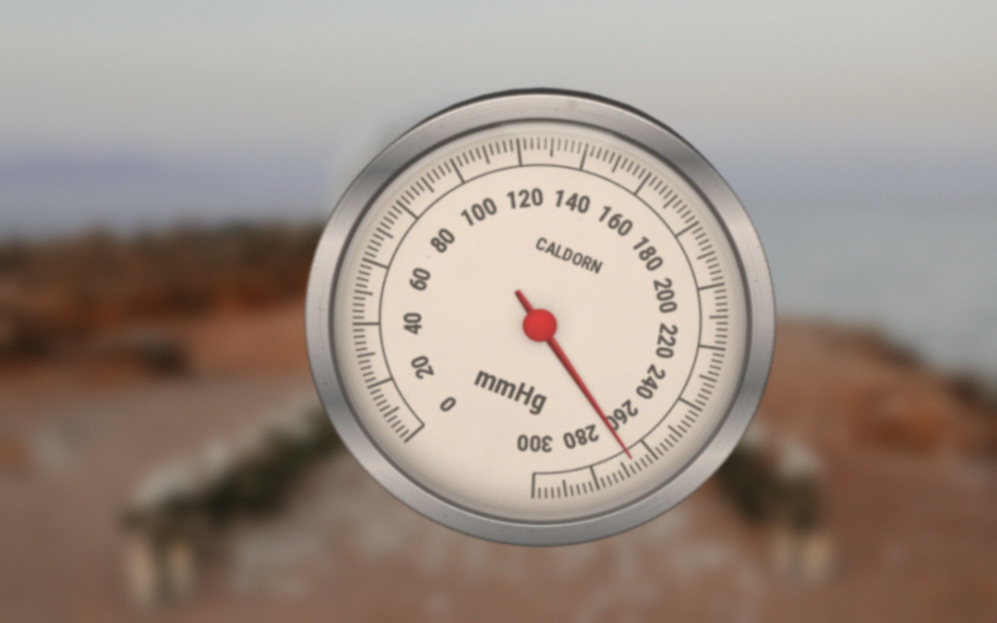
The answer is mmHg 266
